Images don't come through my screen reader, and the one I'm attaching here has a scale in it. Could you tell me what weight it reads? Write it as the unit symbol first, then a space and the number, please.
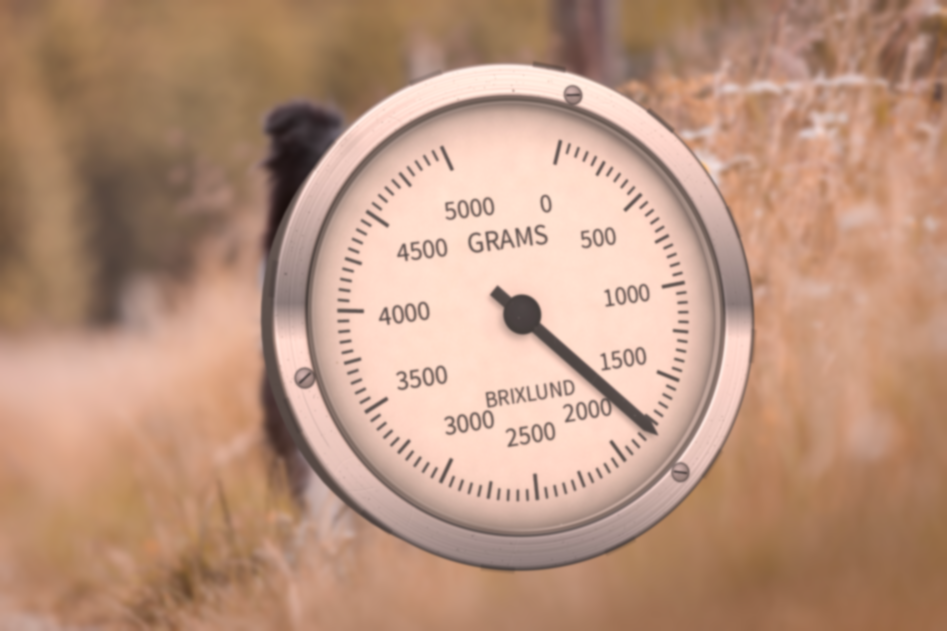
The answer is g 1800
